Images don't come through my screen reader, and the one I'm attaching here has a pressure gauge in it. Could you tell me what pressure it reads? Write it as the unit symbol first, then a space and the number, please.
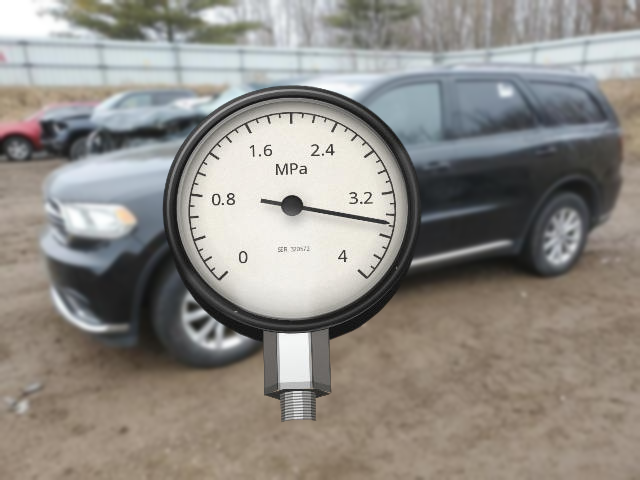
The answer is MPa 3.5
